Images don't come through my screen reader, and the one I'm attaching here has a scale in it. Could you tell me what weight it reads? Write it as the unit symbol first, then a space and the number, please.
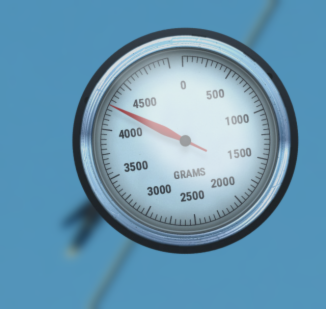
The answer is g 4250
